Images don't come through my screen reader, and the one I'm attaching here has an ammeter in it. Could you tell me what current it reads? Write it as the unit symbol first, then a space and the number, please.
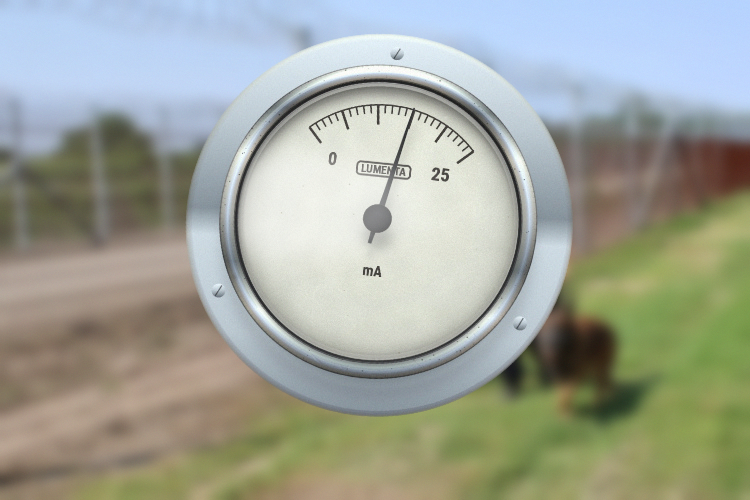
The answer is mA 15
